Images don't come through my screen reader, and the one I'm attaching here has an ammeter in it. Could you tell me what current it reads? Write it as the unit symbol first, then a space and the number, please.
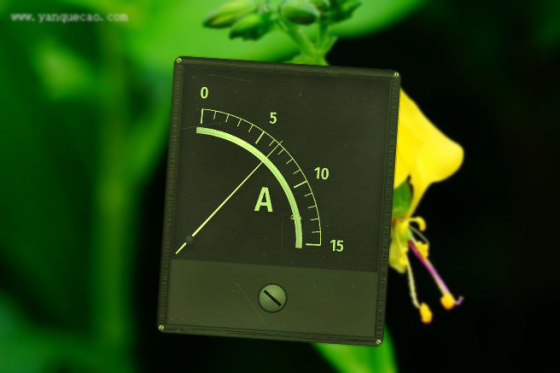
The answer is A 6.5
